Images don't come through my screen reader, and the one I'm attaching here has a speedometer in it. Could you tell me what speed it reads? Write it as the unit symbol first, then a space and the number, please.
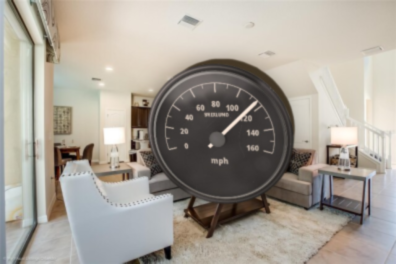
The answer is mph 115
